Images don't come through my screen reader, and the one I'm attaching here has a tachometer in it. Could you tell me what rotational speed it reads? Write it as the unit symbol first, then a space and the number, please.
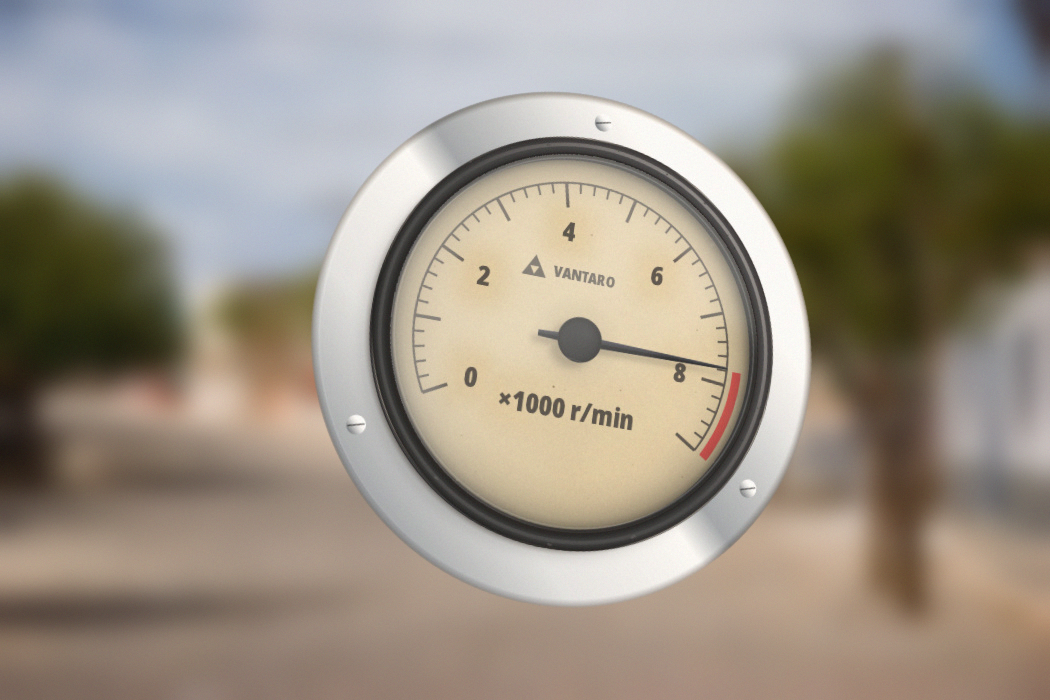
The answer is rpm 7800
